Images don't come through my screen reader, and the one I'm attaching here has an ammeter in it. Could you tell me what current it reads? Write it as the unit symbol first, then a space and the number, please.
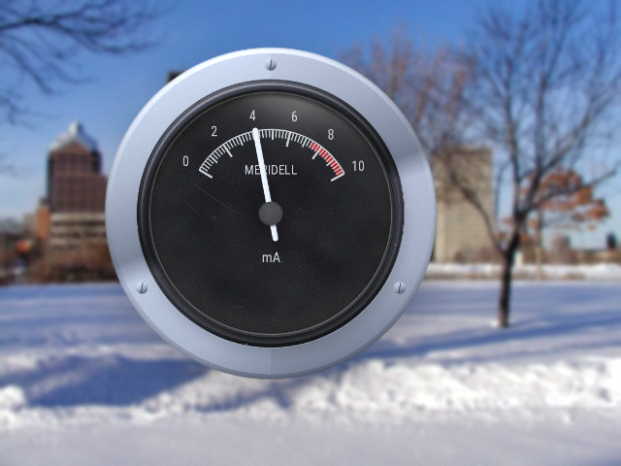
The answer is mA 4
